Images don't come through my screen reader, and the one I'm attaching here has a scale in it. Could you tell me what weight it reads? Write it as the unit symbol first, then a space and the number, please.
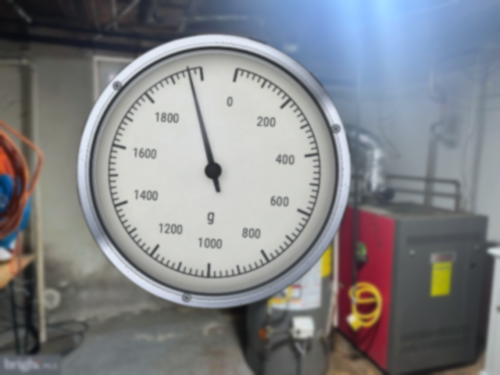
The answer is g 1960
